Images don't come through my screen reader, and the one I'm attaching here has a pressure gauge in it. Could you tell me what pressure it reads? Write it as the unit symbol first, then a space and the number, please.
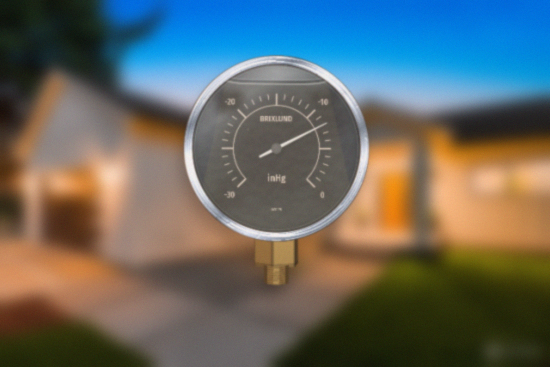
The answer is inHg -8
